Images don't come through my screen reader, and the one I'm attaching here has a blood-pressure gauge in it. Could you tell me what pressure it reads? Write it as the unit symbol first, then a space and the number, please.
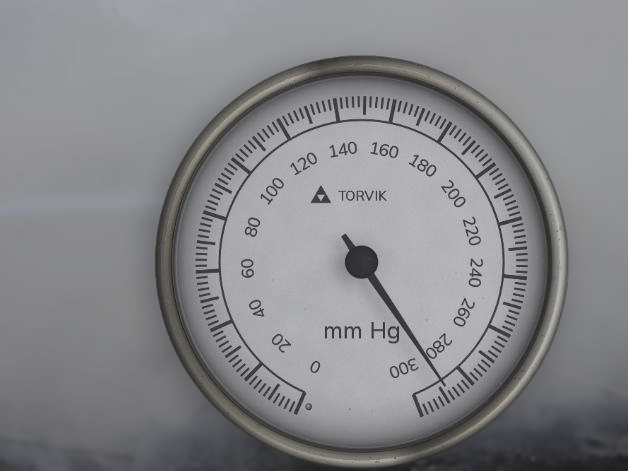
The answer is mmHg 288
